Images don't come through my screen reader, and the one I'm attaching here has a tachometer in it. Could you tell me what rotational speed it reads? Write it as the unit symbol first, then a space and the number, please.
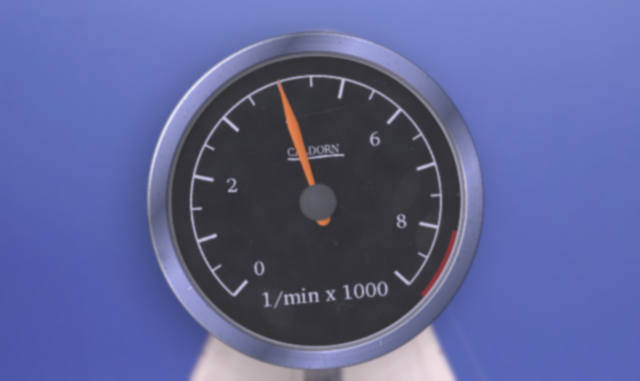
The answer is rpm 4000
